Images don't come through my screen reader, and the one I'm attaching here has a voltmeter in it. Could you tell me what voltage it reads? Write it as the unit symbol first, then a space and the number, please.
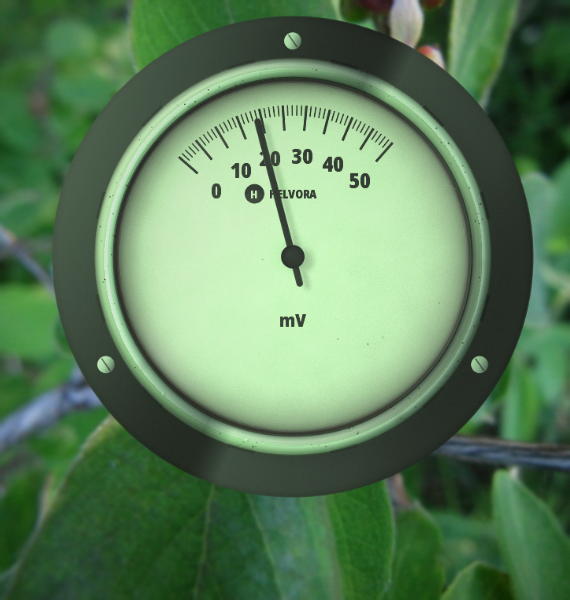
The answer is mV 19
